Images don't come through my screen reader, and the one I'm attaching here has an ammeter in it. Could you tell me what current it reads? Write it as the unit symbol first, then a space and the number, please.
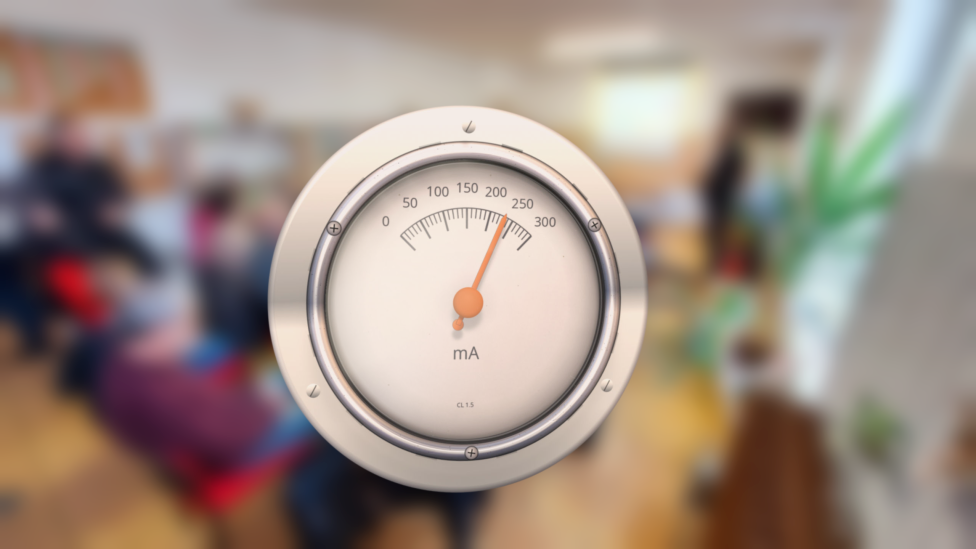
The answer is mA 230
